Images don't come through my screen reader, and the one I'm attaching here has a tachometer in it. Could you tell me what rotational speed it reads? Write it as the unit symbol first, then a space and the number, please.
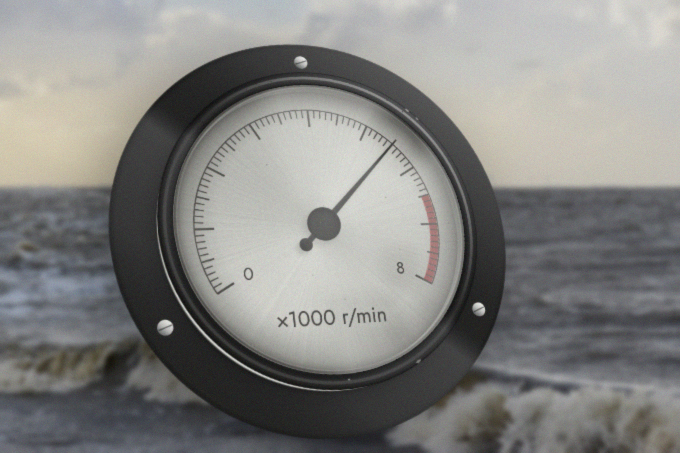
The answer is rpm 5500
